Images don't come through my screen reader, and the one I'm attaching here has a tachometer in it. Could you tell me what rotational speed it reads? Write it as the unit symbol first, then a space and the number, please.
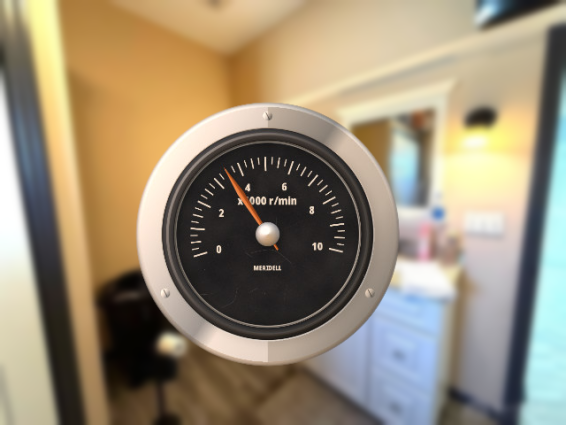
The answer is rpm 3500
